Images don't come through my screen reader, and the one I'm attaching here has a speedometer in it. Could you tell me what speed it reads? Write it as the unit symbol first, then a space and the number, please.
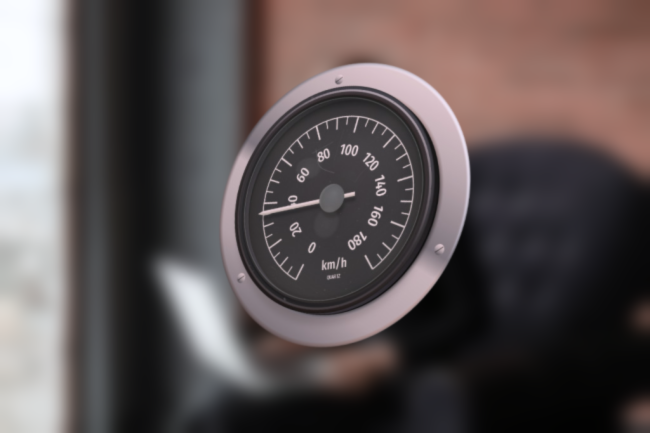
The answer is km/h 35
